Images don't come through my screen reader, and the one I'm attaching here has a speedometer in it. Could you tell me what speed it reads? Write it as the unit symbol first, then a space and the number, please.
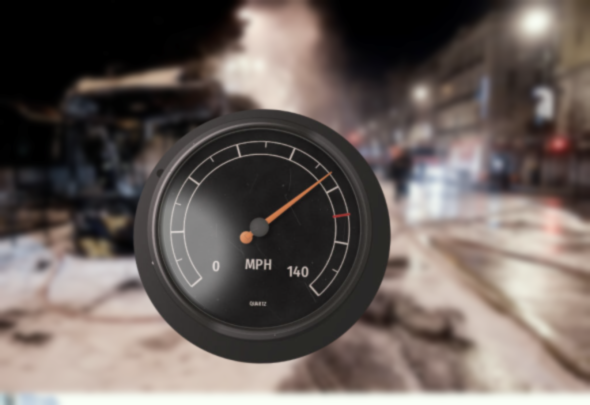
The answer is mph 95
